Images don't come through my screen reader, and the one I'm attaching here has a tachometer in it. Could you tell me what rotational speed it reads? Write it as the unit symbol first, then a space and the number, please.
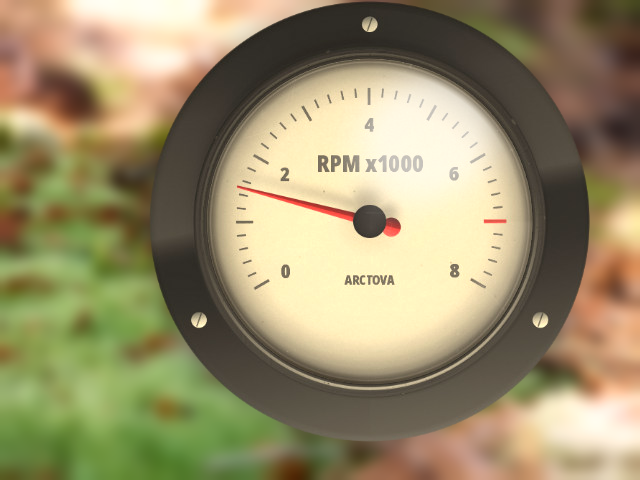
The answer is rpm 1500
